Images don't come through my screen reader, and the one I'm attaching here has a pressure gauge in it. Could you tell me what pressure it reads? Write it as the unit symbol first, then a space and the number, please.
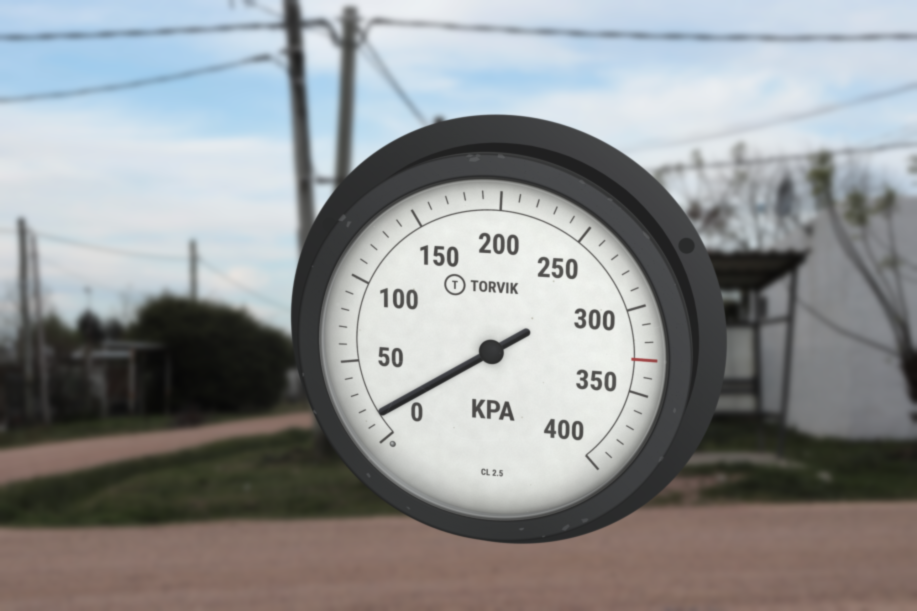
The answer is kPa 15
